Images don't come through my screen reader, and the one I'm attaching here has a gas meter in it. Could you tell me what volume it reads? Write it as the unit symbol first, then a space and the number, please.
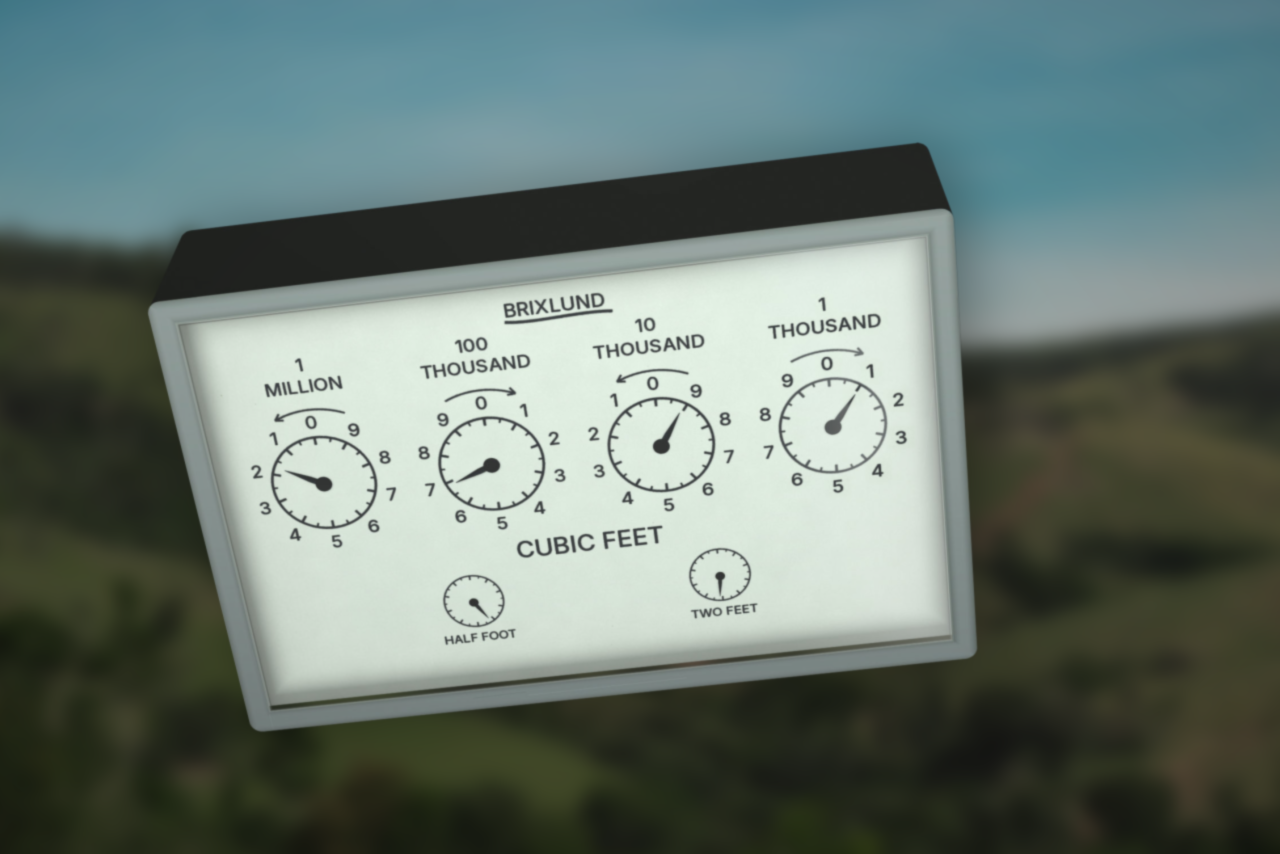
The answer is ft³ 169100
